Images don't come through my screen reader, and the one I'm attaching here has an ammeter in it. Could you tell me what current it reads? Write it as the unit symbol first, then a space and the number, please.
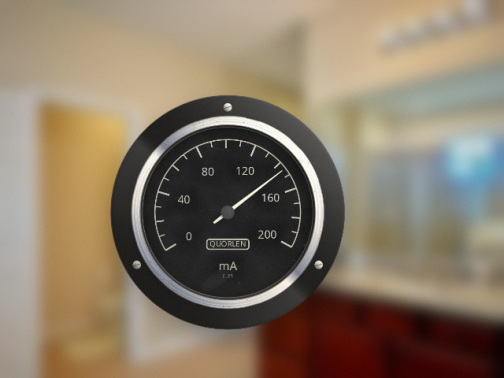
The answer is mA 145
